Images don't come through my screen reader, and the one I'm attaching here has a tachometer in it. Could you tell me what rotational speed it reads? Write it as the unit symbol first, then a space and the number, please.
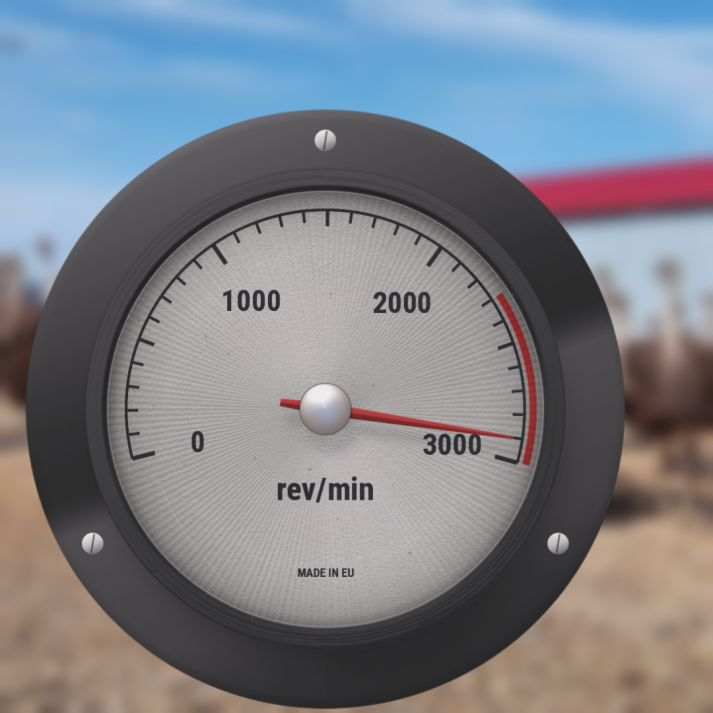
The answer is rpm 2900
